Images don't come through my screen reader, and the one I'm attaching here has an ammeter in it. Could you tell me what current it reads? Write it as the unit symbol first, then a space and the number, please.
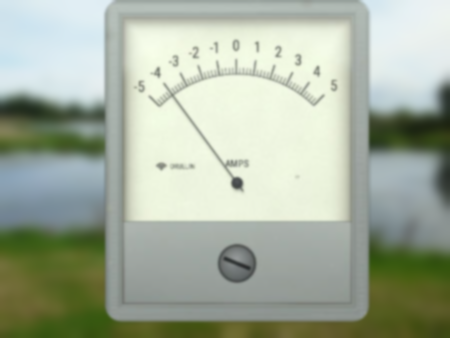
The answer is A -4
